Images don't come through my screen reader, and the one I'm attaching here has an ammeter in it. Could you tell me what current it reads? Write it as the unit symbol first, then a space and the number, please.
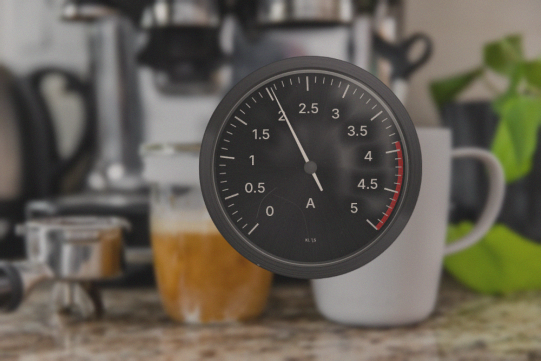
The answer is A 2.05
